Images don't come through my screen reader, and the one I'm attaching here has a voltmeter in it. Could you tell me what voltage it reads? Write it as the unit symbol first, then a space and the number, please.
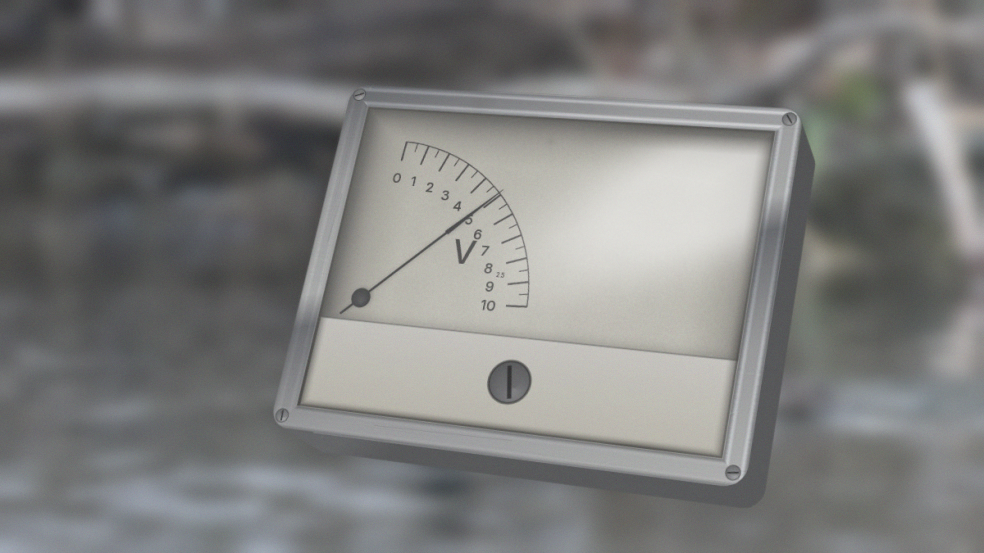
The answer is V 5
